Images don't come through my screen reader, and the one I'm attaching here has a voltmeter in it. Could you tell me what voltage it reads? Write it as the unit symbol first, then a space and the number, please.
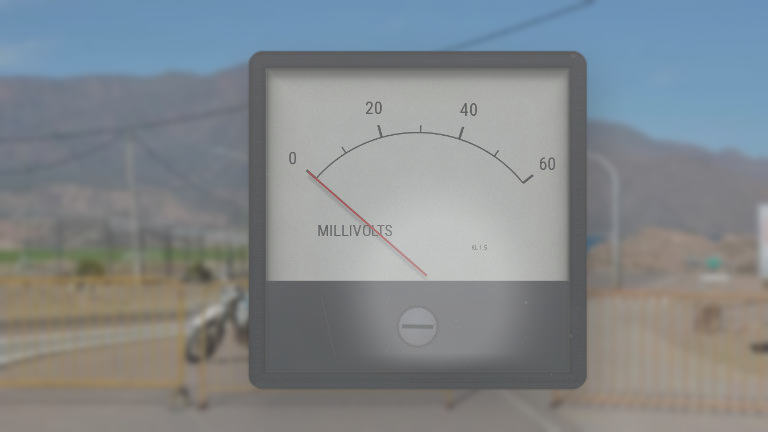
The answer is mV 0
